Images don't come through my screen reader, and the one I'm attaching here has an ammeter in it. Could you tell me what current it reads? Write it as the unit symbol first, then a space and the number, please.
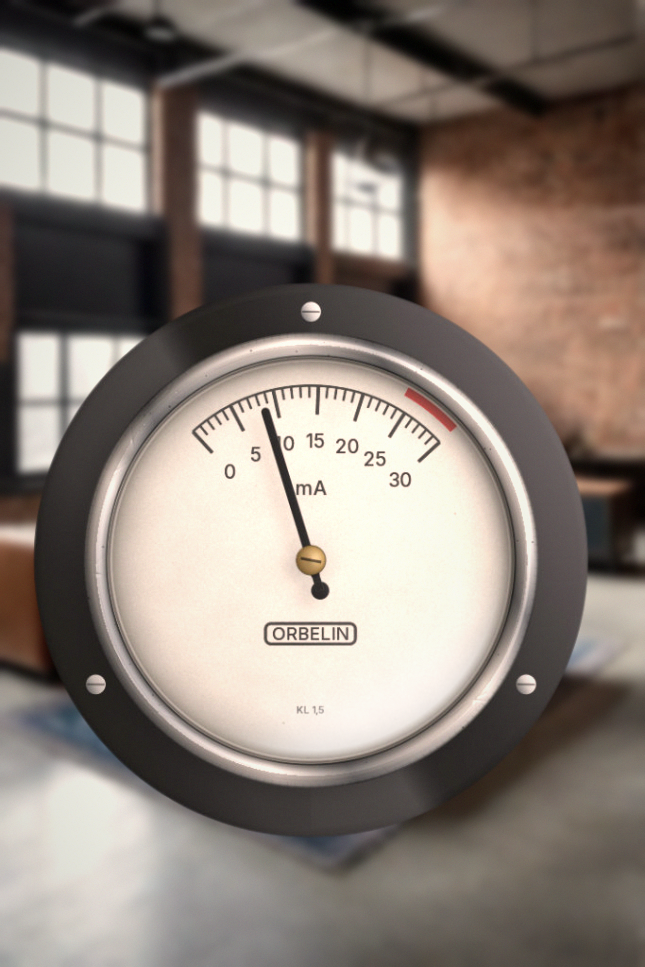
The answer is mA 8.5
